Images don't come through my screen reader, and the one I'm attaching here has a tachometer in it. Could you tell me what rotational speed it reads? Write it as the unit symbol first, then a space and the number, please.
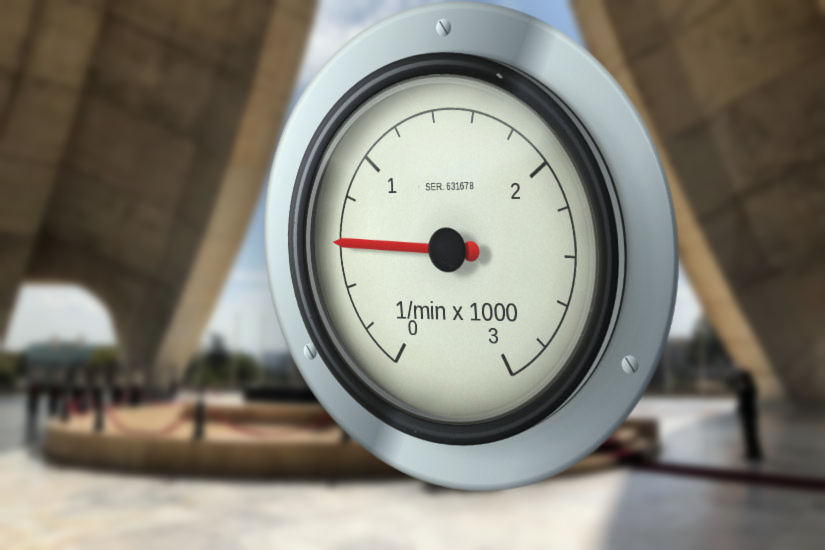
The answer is rpm 600
